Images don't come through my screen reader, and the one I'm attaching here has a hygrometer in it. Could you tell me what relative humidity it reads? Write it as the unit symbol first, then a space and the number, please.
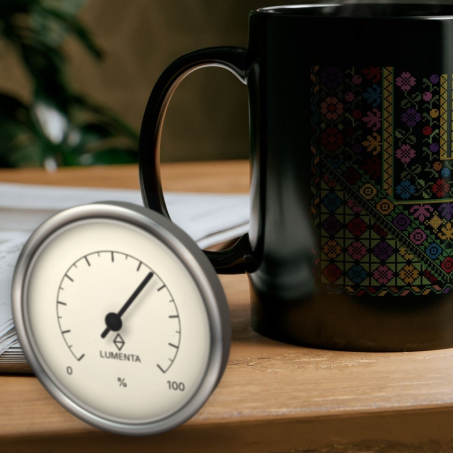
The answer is % 65
